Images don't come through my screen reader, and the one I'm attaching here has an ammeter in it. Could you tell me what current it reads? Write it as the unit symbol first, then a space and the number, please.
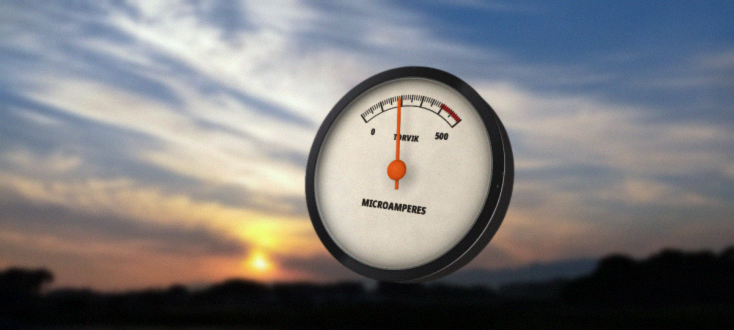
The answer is µA 200
